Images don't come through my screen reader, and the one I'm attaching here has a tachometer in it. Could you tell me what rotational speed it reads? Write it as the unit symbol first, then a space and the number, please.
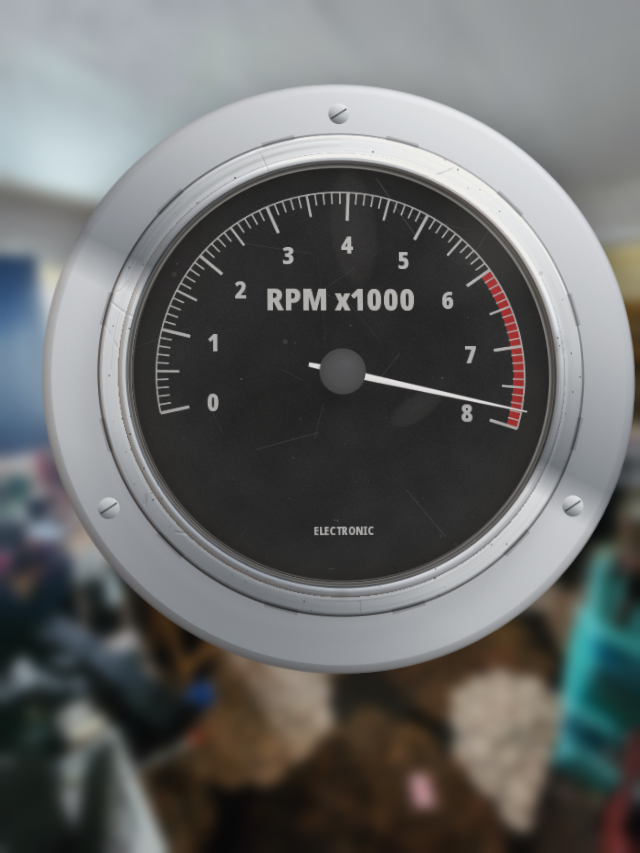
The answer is rpm 7800
